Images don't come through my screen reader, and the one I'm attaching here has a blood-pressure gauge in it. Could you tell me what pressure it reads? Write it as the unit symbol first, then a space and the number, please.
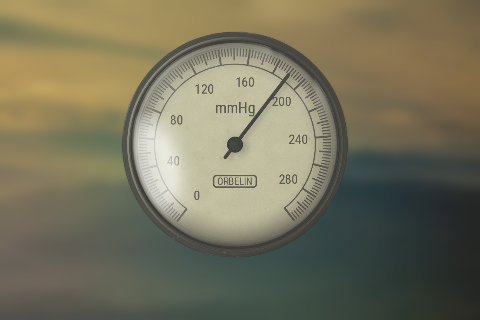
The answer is mmHg 190
